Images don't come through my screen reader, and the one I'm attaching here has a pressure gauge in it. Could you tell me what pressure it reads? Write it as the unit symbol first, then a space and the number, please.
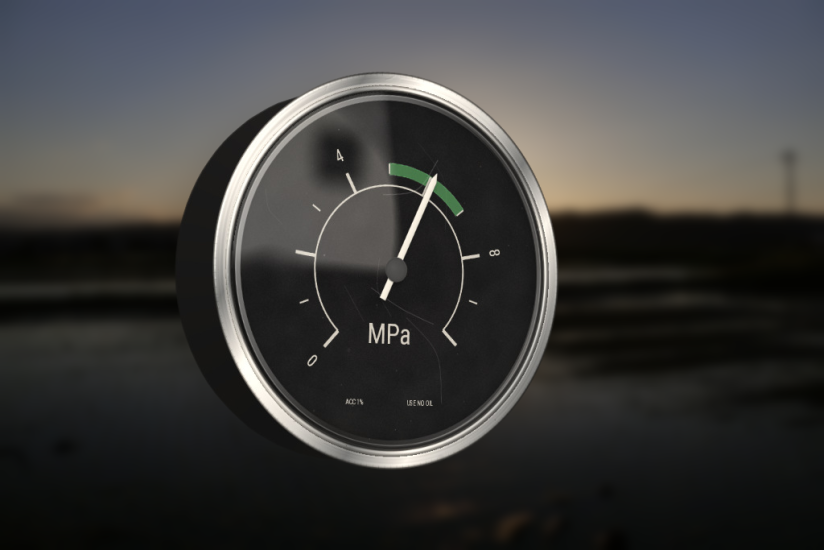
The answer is MPa 6
